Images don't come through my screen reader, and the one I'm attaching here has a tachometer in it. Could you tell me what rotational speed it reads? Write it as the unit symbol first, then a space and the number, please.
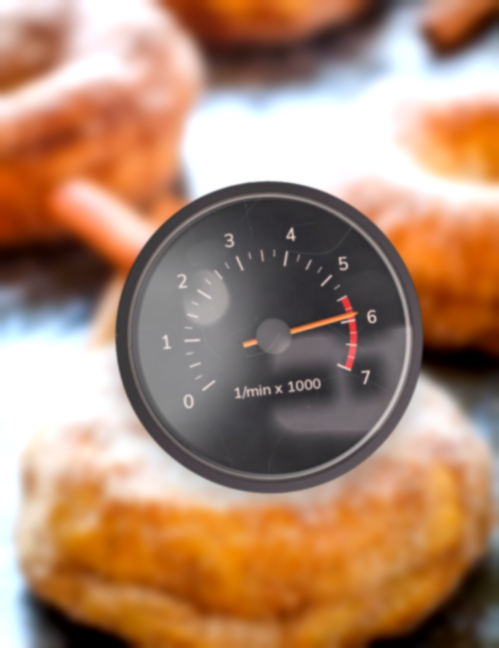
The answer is rpm 5875
